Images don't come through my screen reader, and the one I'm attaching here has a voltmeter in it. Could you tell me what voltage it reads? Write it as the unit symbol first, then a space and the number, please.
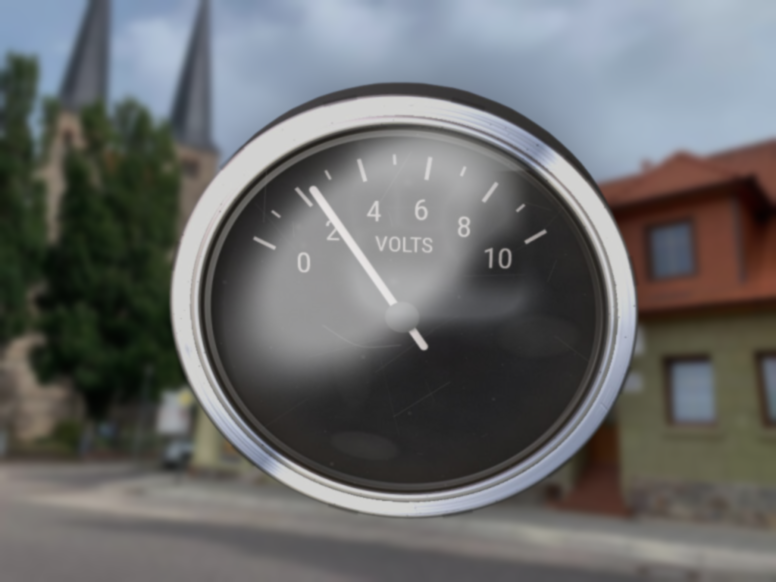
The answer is V 2.5
